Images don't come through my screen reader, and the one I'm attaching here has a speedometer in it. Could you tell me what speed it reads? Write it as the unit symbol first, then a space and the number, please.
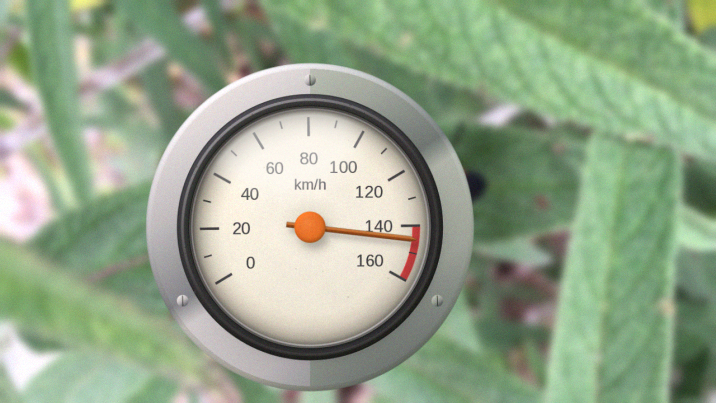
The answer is km/h 145
